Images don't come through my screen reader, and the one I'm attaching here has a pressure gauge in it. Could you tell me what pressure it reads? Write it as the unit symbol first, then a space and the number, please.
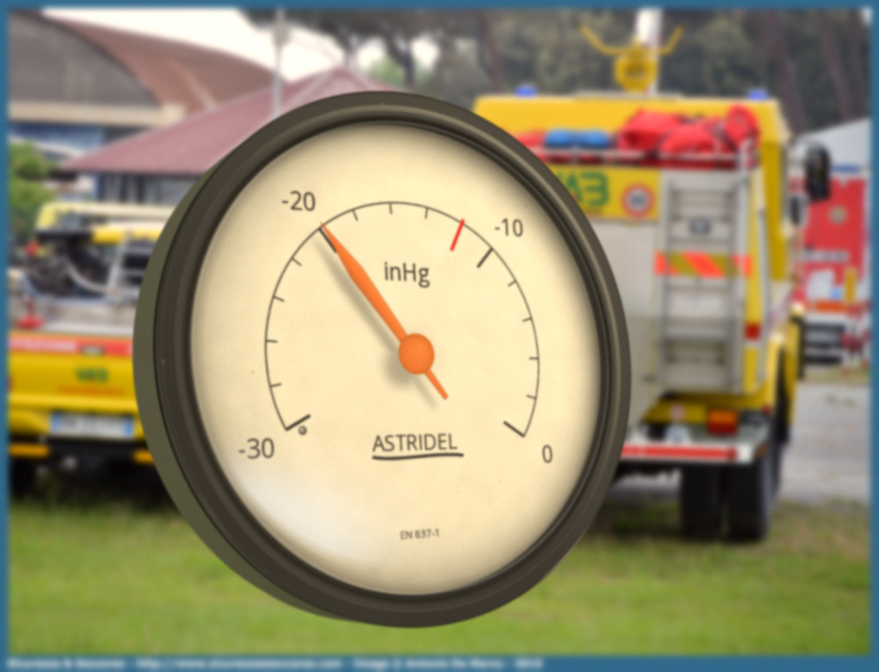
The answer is inHg -20
